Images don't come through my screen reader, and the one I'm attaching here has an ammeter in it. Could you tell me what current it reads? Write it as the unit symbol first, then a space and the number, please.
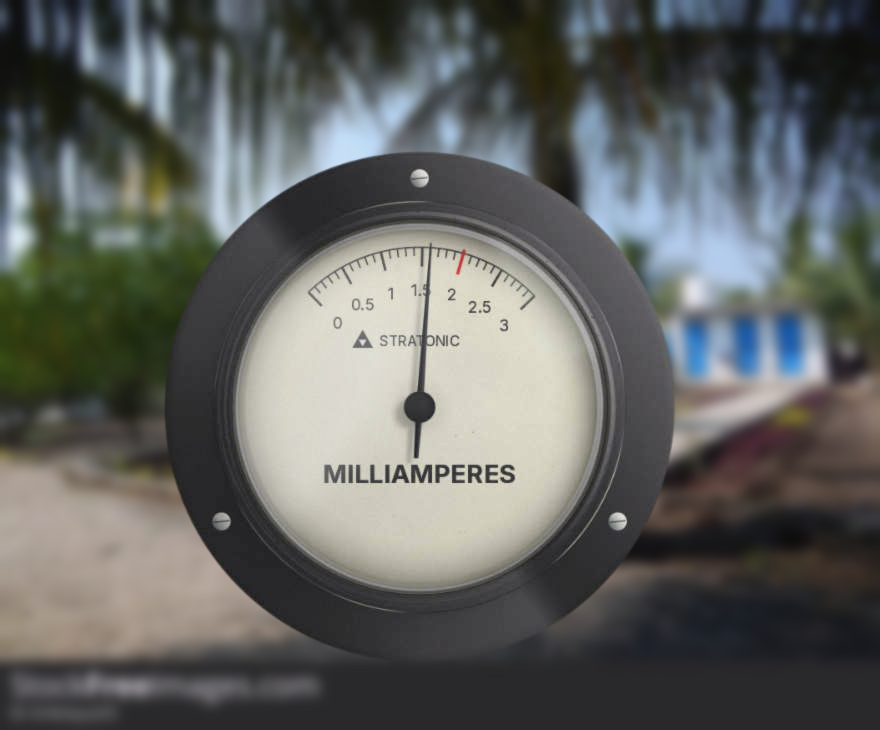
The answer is mA 1.6
